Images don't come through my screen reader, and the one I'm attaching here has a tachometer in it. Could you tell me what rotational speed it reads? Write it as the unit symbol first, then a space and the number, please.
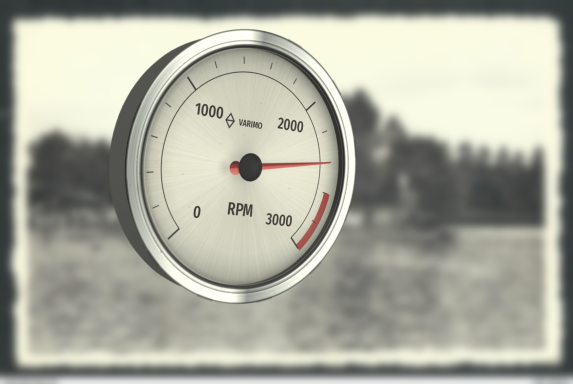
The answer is rpm 2400
